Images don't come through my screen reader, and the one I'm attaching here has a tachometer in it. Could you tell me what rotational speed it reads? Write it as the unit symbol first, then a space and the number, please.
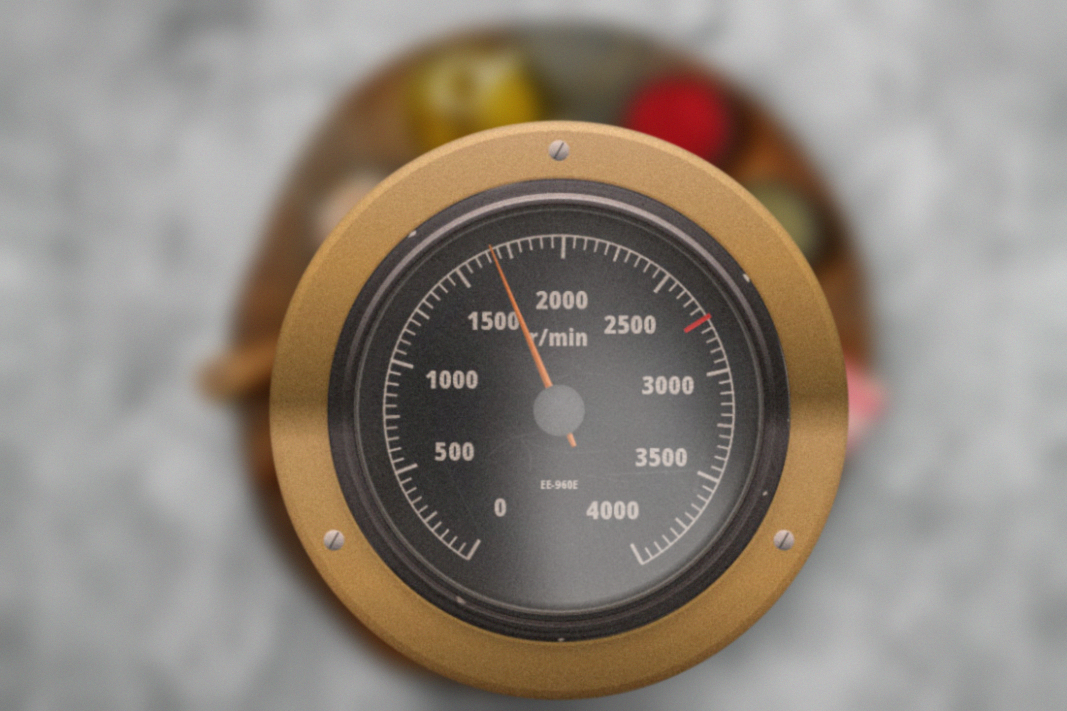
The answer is rpm 1675
